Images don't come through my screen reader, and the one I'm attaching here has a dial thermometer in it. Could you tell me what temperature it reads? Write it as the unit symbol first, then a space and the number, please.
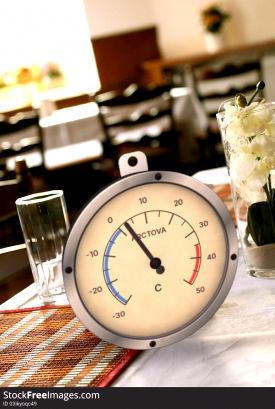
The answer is °C 2.5
